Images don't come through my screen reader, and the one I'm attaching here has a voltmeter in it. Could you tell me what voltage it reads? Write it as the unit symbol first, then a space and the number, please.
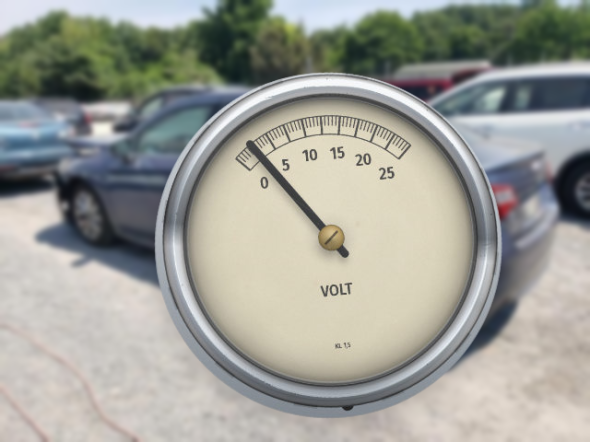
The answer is V 2.5
